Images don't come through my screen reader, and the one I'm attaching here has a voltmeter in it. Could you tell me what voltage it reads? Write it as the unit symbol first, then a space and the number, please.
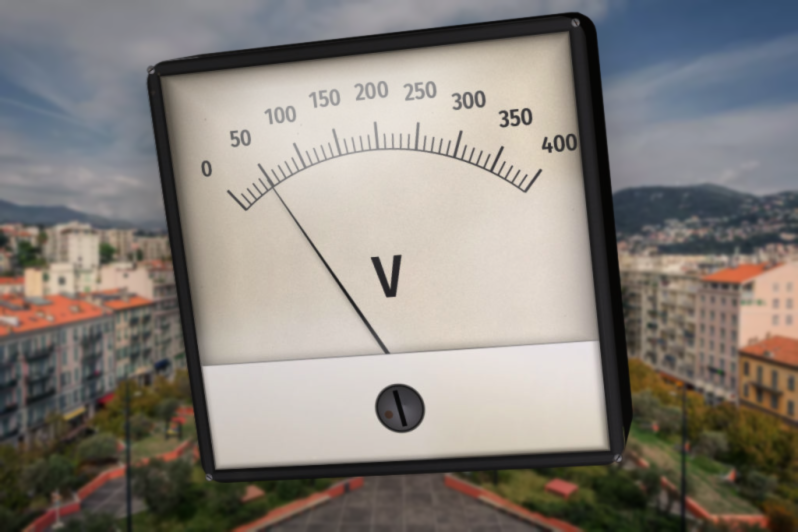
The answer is V 50
